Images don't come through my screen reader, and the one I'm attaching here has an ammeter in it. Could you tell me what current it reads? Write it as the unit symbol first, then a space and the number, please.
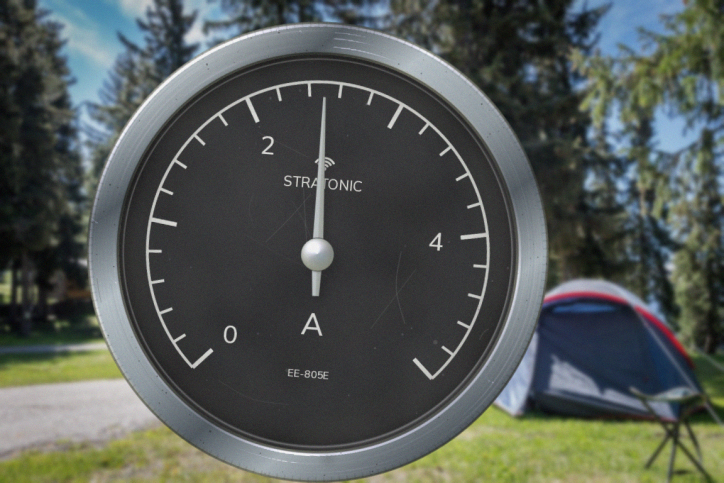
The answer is A 2.5
